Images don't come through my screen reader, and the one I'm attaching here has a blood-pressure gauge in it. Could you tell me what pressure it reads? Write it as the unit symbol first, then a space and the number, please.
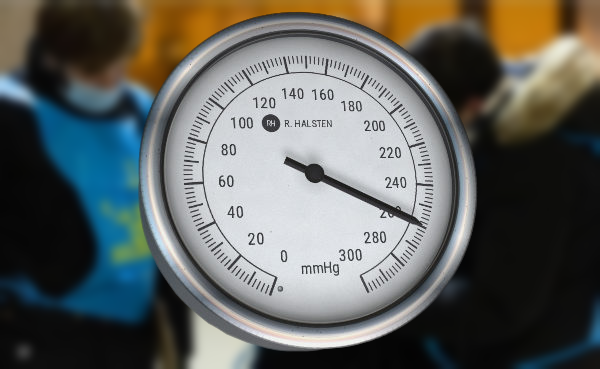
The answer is mmHg 260
